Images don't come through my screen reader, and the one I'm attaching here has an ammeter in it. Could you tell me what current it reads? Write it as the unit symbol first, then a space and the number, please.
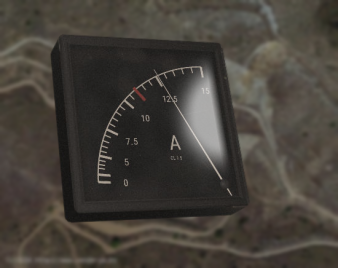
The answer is A 12.5
